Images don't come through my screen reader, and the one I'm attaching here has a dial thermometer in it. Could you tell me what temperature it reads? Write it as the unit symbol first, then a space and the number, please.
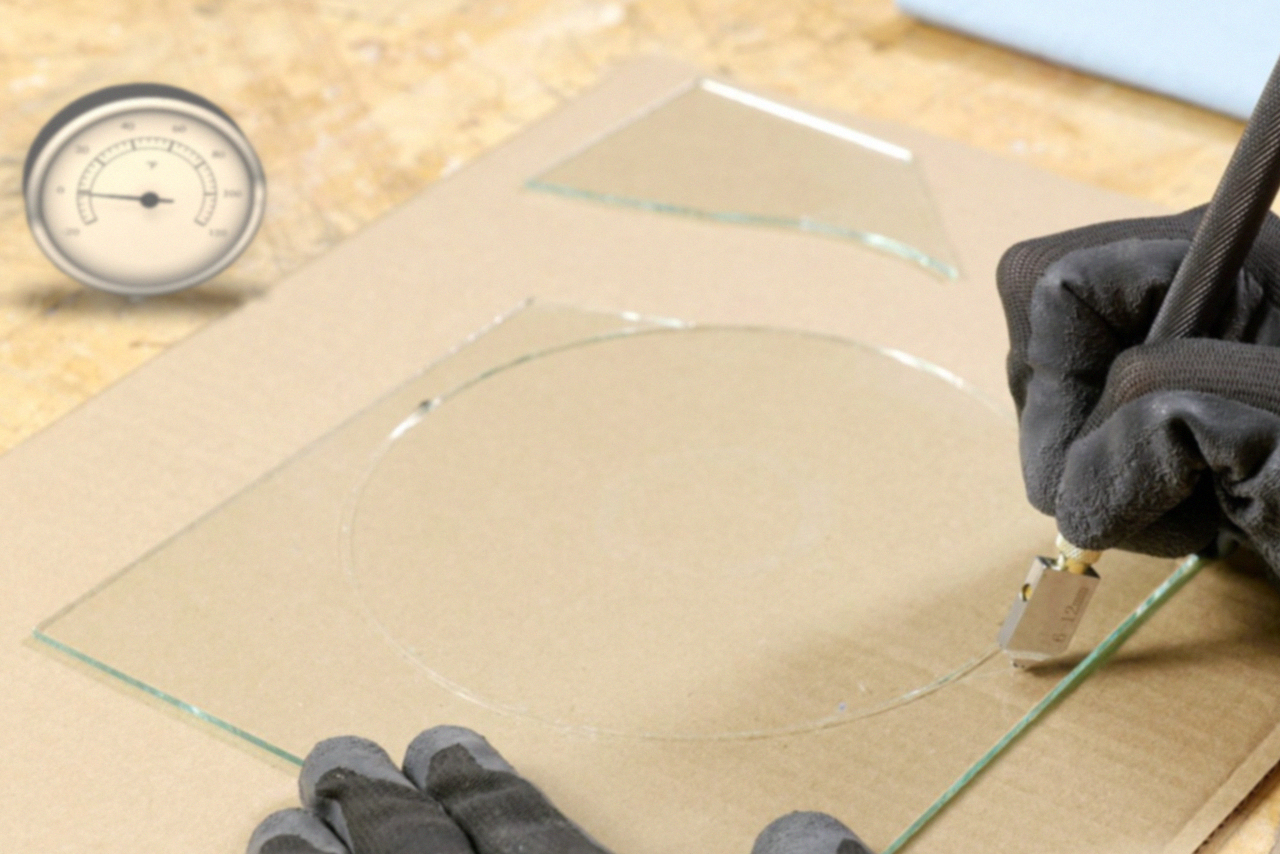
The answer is °F 0
